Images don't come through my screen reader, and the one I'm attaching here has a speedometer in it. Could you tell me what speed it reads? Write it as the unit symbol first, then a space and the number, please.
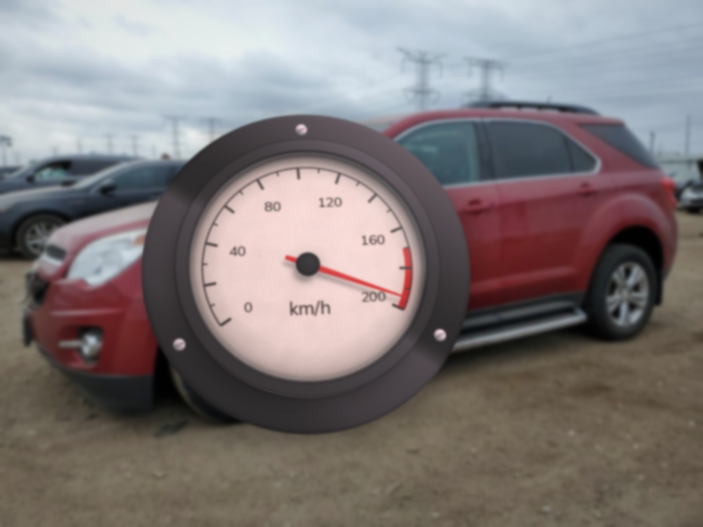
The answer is km/h 195
